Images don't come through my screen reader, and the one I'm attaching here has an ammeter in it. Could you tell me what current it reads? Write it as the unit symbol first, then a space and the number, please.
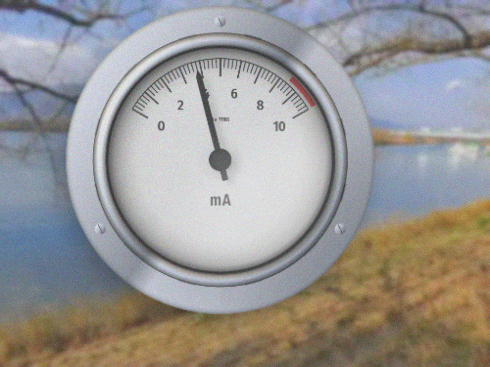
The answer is mA 3.8
